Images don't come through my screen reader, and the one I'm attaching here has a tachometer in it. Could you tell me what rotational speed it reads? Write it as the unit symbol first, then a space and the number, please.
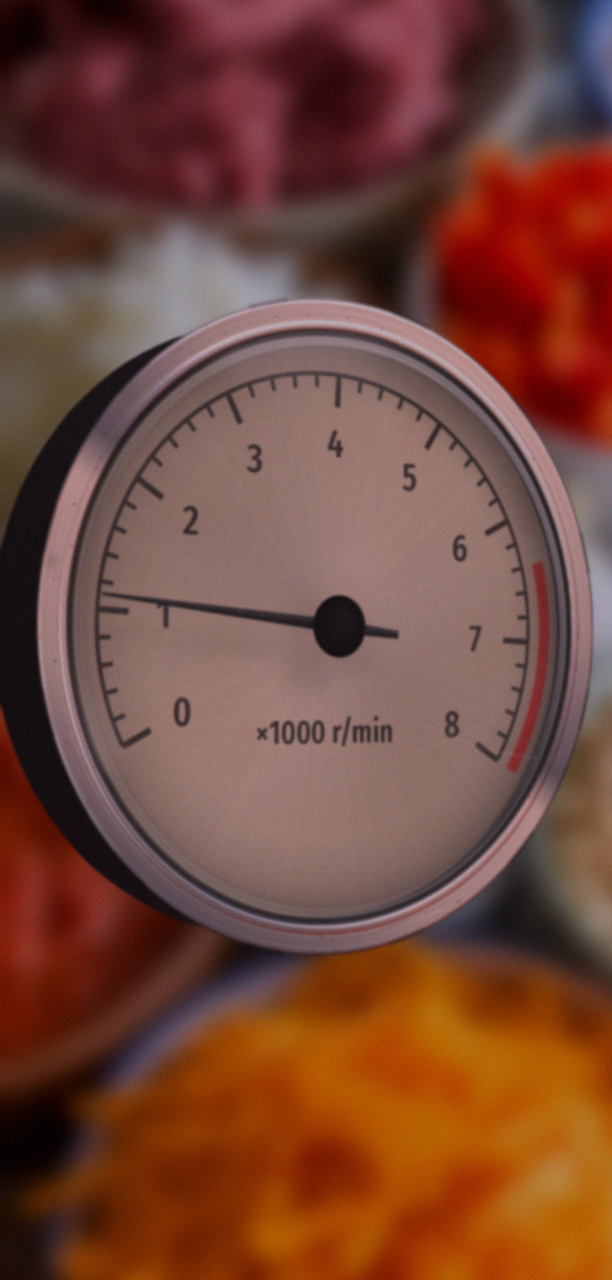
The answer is rpm 1100
